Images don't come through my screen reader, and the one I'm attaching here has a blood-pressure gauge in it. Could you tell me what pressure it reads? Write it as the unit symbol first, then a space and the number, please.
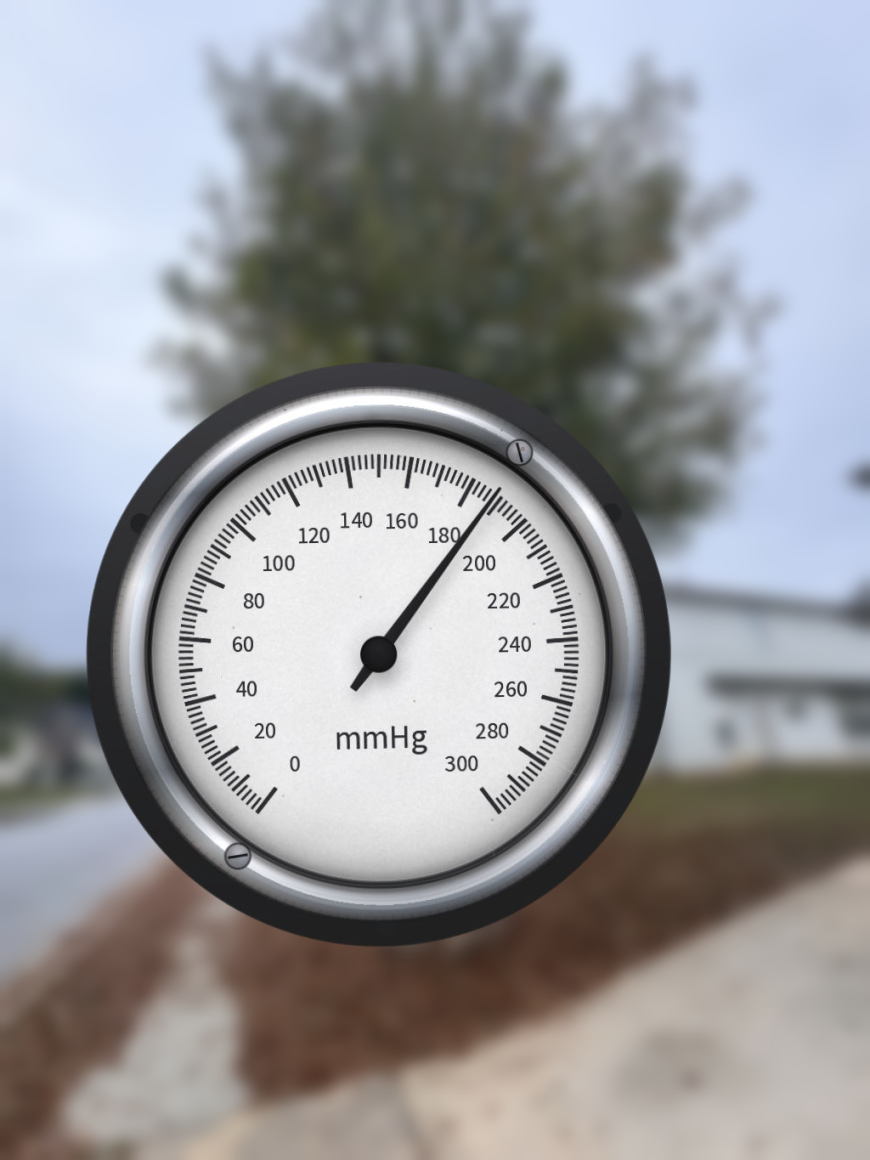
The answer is mmHg 188
